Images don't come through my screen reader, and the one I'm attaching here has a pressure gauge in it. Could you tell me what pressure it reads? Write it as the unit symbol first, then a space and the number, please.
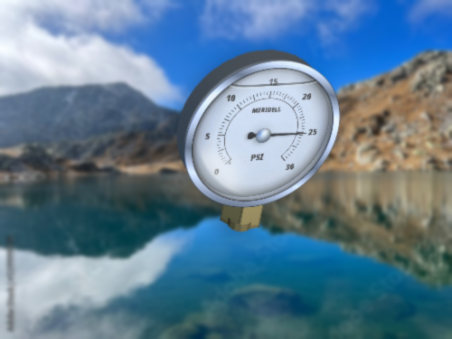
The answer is psi 25
